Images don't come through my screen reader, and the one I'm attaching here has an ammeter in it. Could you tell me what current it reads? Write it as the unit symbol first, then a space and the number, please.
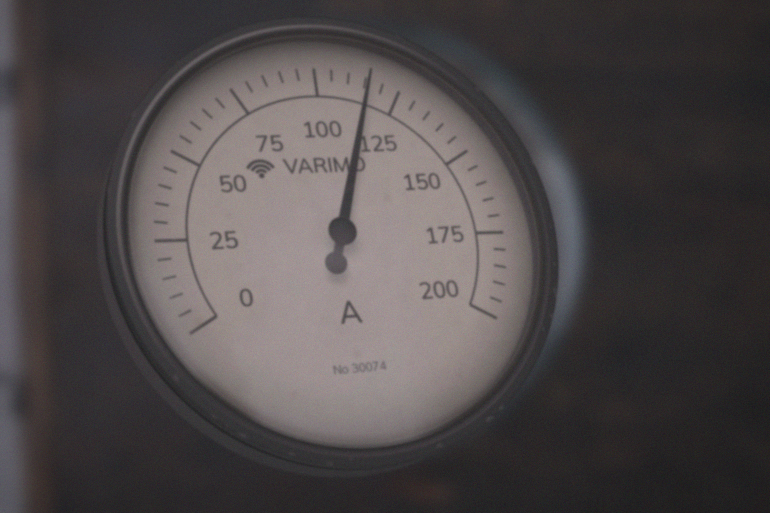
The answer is A 115
